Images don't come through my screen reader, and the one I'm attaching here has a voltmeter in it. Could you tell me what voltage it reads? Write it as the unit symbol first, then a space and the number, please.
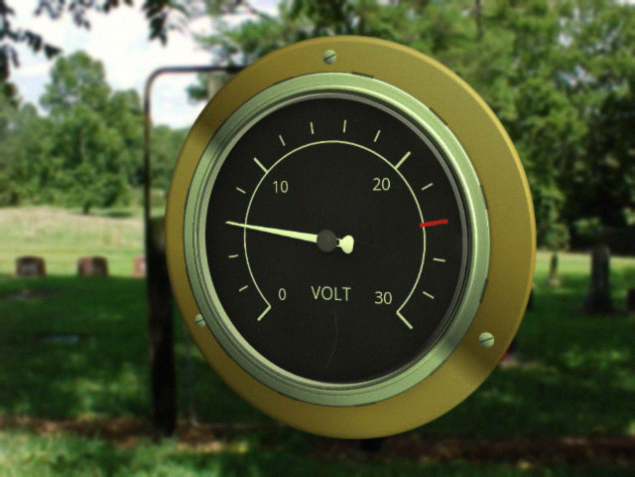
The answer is V 6
